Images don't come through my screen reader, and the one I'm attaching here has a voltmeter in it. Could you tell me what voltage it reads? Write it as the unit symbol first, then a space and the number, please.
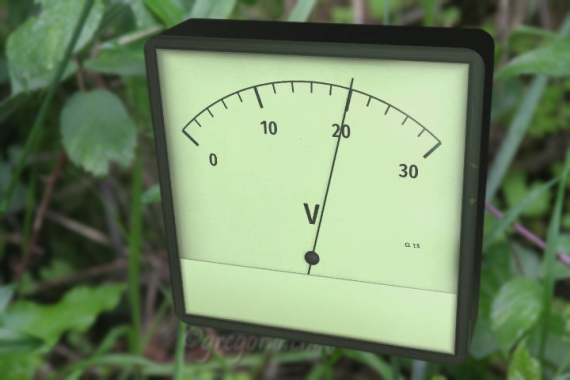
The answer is V 20
